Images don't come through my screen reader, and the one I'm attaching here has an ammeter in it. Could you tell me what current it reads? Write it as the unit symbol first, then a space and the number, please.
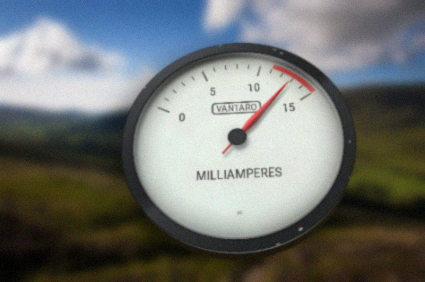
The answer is mA 13
